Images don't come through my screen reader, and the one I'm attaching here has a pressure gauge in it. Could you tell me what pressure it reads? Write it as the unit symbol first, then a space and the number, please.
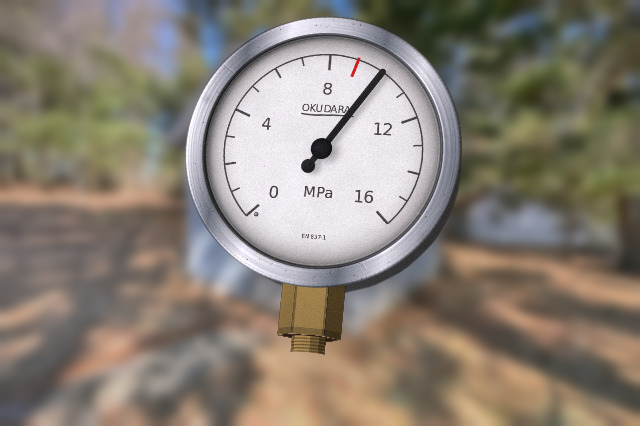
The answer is MPa 10
